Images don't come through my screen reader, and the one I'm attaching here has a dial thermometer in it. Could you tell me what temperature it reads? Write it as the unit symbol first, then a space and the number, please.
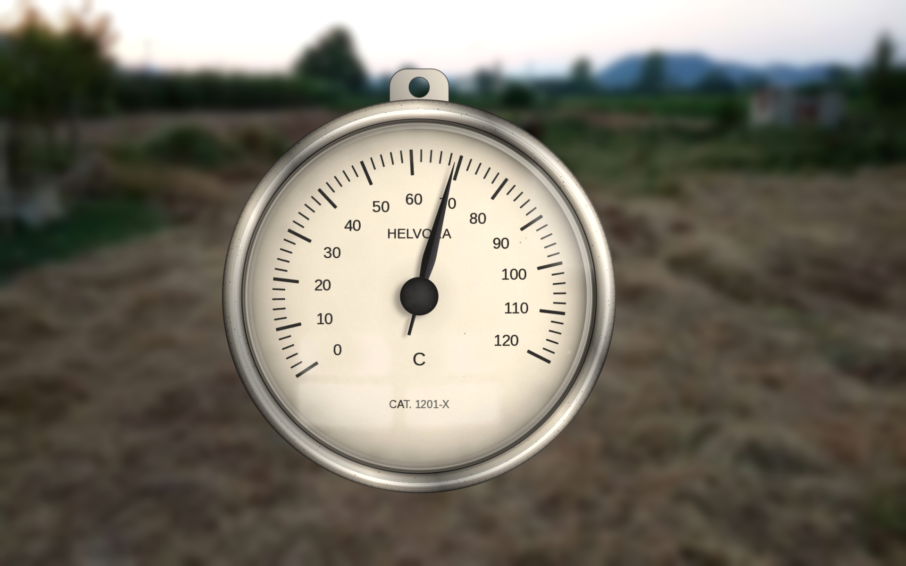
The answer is °C 69
